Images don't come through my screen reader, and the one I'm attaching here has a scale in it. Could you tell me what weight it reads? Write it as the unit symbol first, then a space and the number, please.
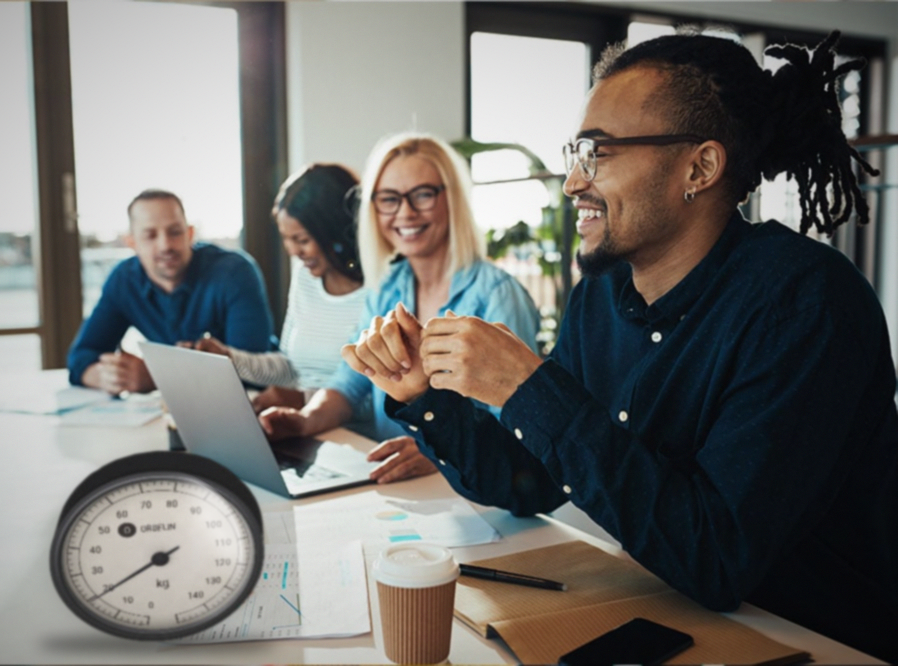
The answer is kg 20
